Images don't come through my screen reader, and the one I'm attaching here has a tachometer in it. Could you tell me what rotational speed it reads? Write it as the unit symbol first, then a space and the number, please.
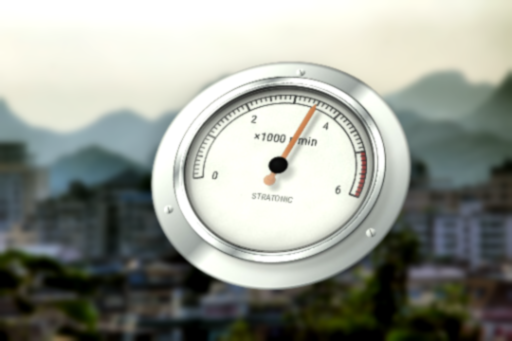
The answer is rpm 3500
